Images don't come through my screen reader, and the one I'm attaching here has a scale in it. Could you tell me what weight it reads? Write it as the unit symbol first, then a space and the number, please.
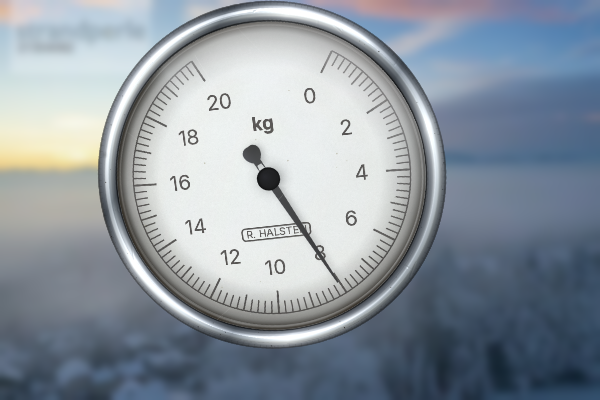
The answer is kg 8
